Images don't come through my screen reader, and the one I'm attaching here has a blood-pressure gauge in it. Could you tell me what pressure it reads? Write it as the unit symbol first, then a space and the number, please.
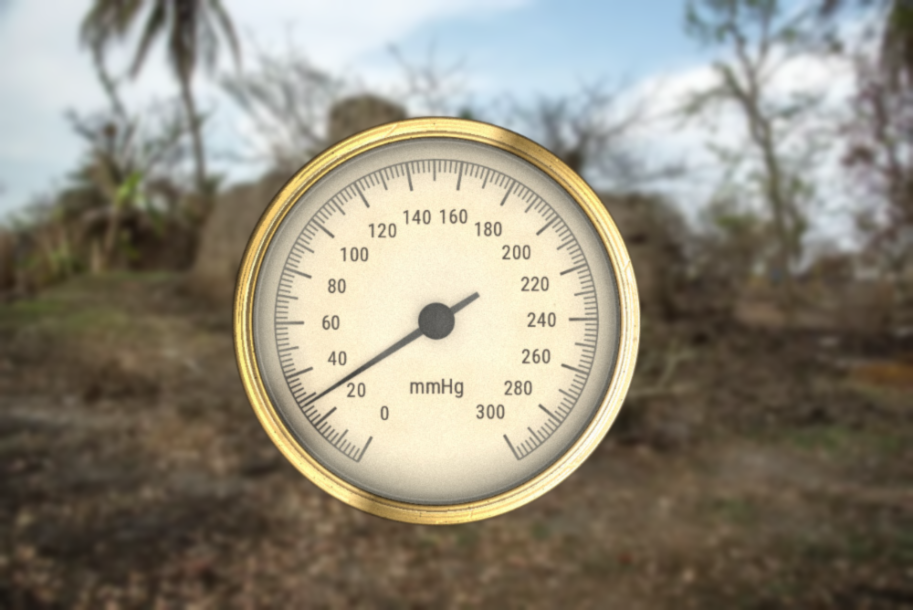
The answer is mmHg 28
